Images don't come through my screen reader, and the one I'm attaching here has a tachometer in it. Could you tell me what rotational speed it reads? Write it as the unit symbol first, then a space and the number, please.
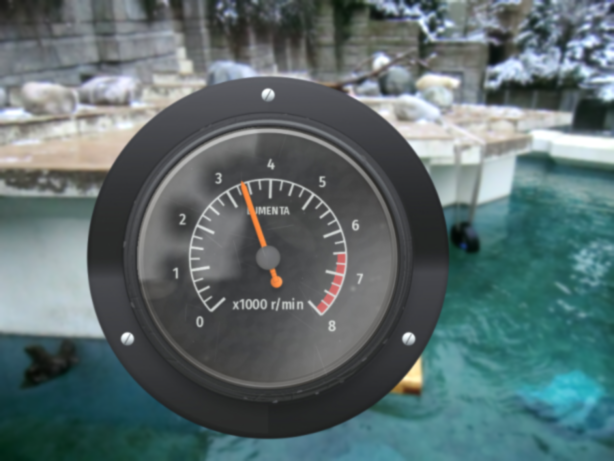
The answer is rpm 3375
